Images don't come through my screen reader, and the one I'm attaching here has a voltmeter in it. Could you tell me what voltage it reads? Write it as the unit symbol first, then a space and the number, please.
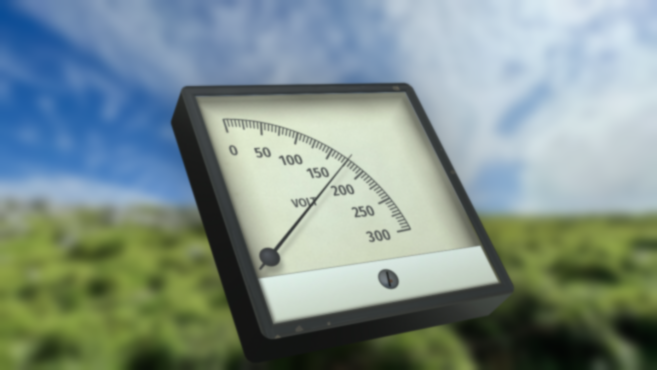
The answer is V 175
